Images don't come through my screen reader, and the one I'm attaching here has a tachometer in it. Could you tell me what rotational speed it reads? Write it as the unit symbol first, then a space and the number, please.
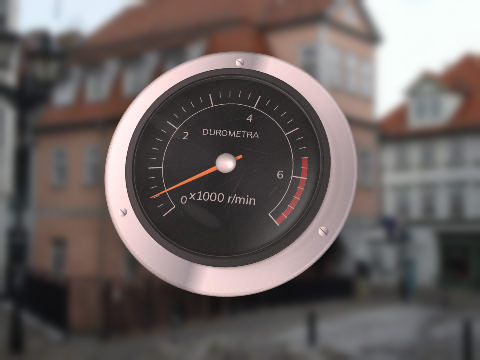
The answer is rpm 400
